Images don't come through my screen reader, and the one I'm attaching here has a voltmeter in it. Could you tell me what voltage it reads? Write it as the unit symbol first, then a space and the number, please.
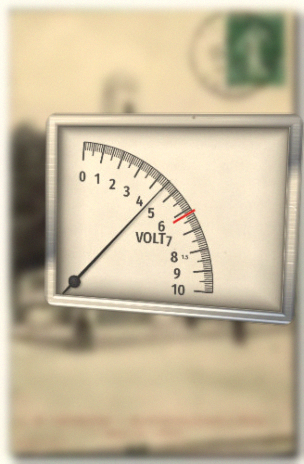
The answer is V 4.5
